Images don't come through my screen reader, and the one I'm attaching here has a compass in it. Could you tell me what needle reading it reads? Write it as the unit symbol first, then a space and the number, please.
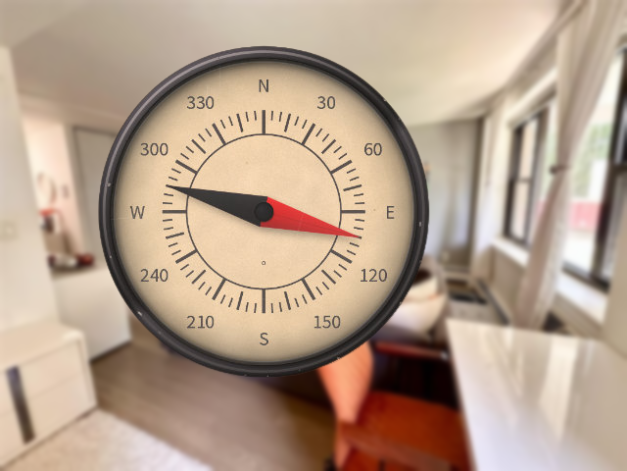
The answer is ° 105
